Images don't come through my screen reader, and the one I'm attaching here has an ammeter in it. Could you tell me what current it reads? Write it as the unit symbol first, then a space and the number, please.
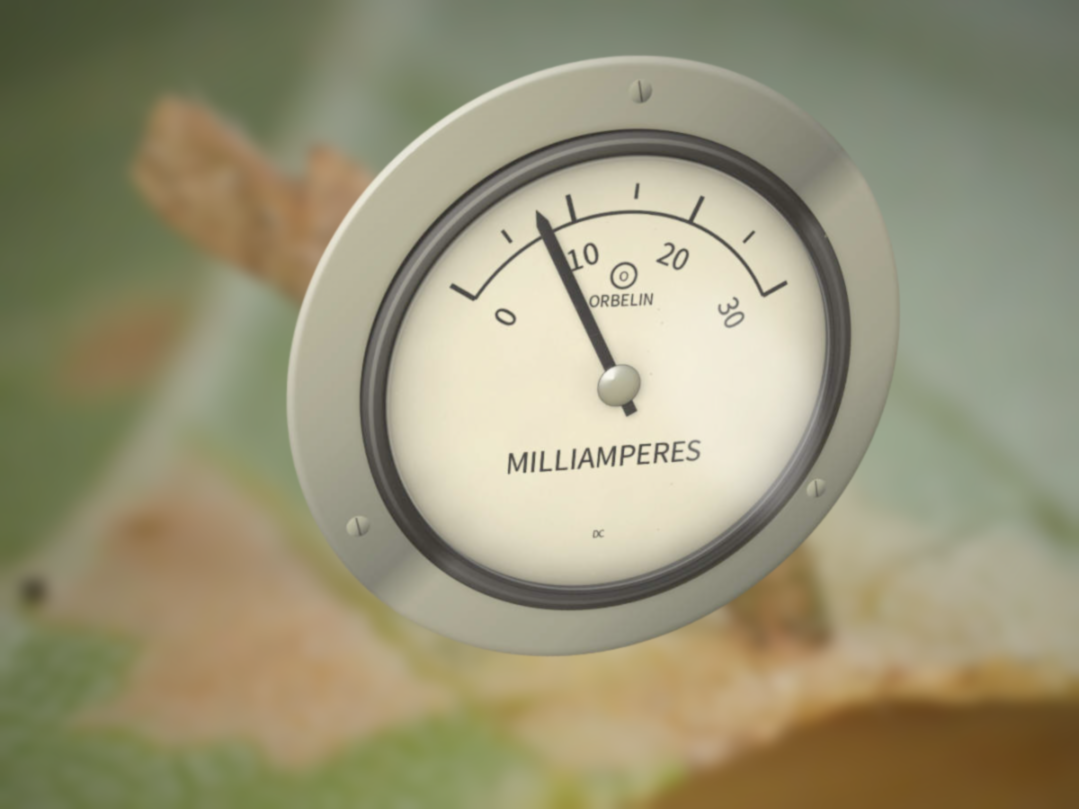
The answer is mA 7.5
